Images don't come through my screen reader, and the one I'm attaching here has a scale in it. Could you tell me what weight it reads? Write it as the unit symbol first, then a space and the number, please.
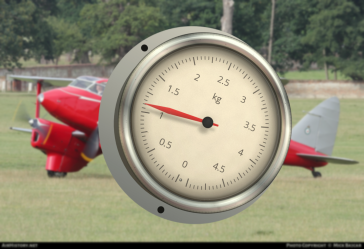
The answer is kg 1.1
